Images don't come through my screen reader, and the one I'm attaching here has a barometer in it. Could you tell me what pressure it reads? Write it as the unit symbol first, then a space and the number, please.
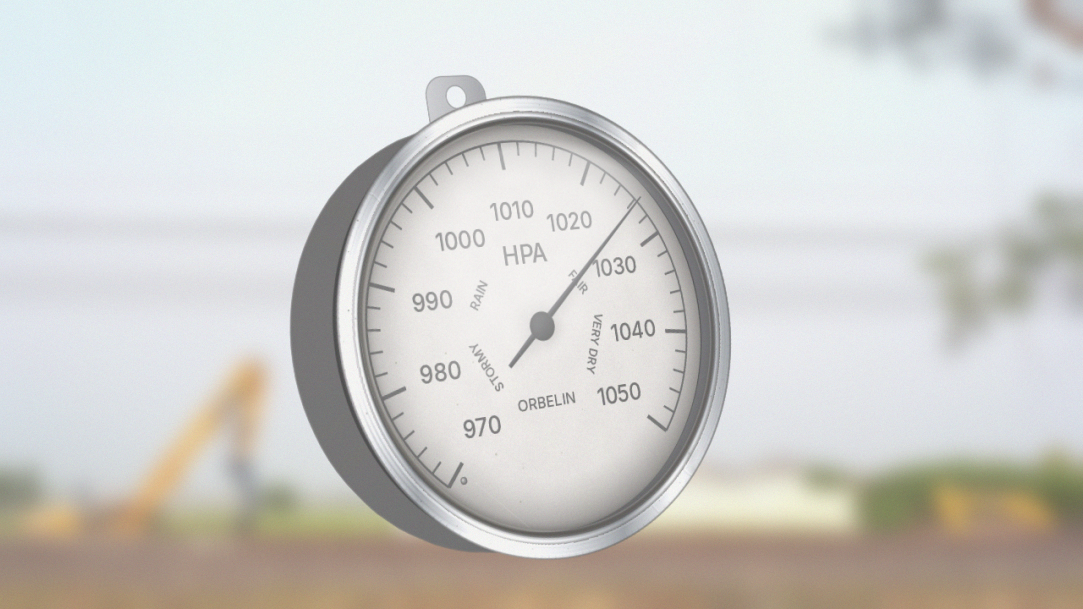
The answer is hPa 1026
